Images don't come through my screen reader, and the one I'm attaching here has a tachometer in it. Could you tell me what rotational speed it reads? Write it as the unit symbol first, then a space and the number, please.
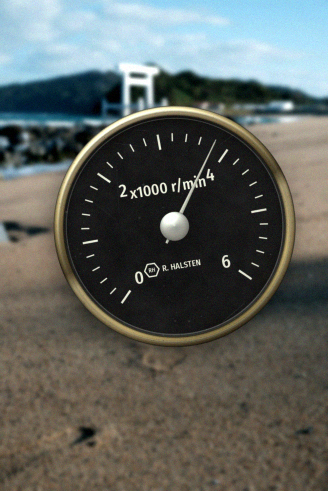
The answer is rpm 3800
